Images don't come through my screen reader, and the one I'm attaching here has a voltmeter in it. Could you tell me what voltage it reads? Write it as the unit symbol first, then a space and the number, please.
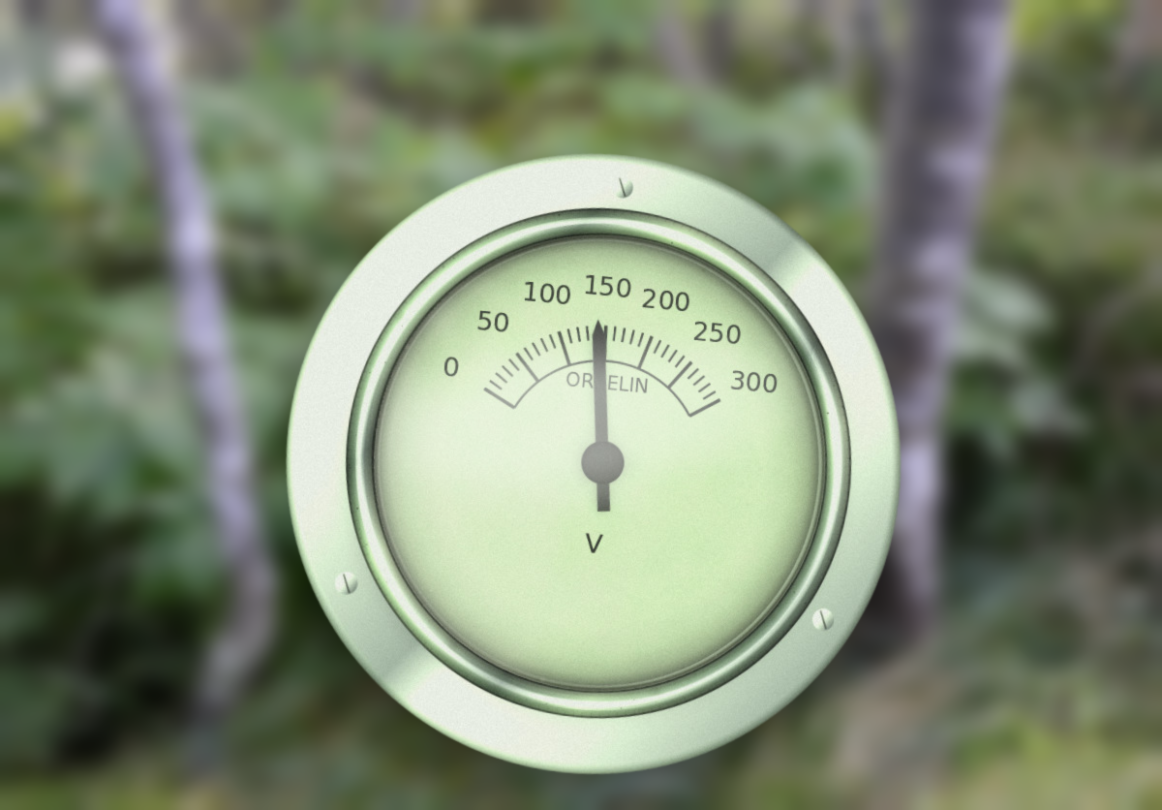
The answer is V 140
